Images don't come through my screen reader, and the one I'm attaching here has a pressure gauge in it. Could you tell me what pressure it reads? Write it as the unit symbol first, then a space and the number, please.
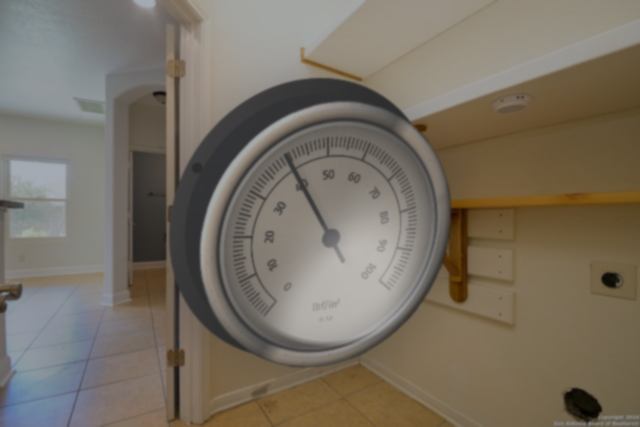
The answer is psi 40
